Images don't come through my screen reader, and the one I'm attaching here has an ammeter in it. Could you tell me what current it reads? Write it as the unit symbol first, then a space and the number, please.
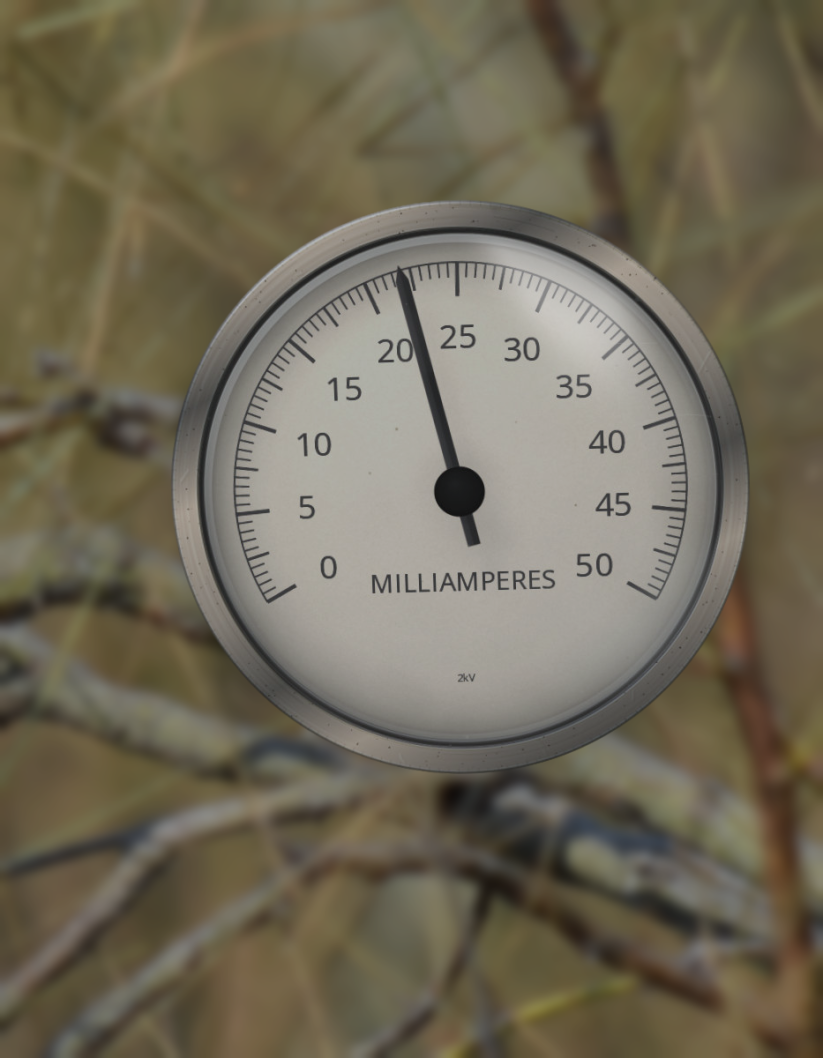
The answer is mA 22
